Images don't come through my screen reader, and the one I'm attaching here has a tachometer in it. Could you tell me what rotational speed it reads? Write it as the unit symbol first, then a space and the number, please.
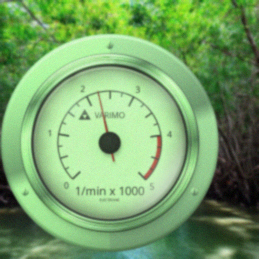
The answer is rpm 2250
